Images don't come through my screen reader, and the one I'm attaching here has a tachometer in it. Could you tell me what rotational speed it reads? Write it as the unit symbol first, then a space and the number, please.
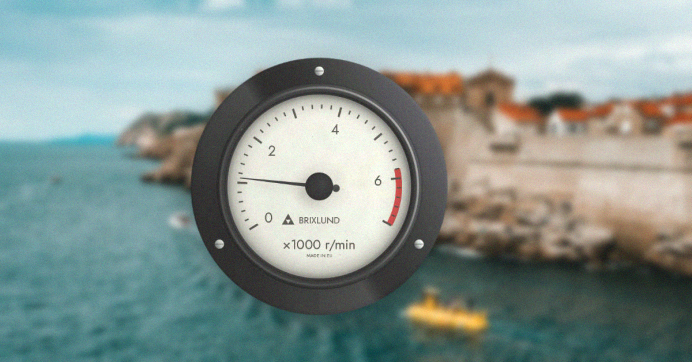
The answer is rpm 1100
